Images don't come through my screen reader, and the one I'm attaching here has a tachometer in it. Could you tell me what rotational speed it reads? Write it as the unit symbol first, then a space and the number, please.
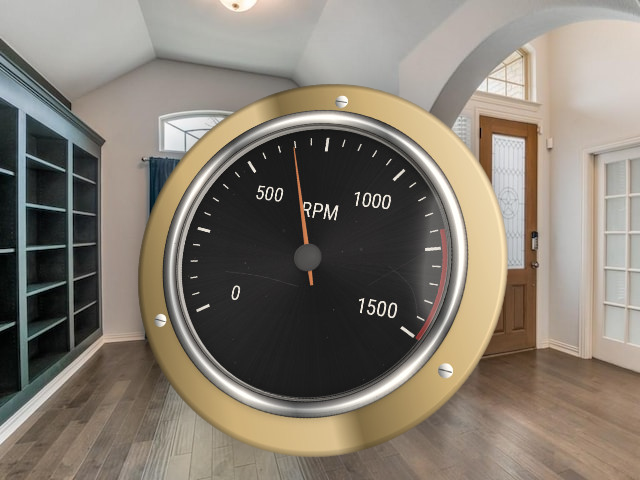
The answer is rpm 650
